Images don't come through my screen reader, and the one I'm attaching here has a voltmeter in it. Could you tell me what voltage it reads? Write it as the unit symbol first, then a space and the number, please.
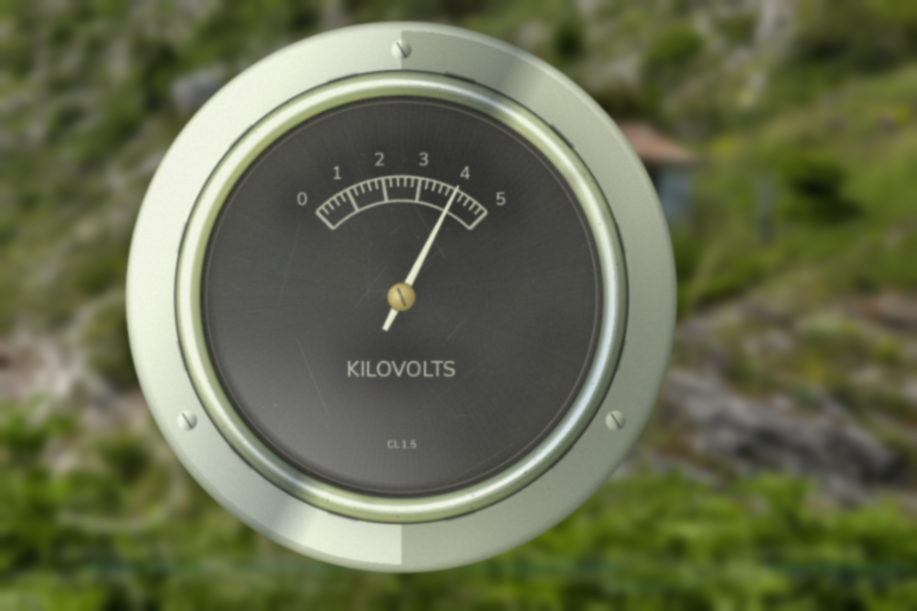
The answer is kV 4
